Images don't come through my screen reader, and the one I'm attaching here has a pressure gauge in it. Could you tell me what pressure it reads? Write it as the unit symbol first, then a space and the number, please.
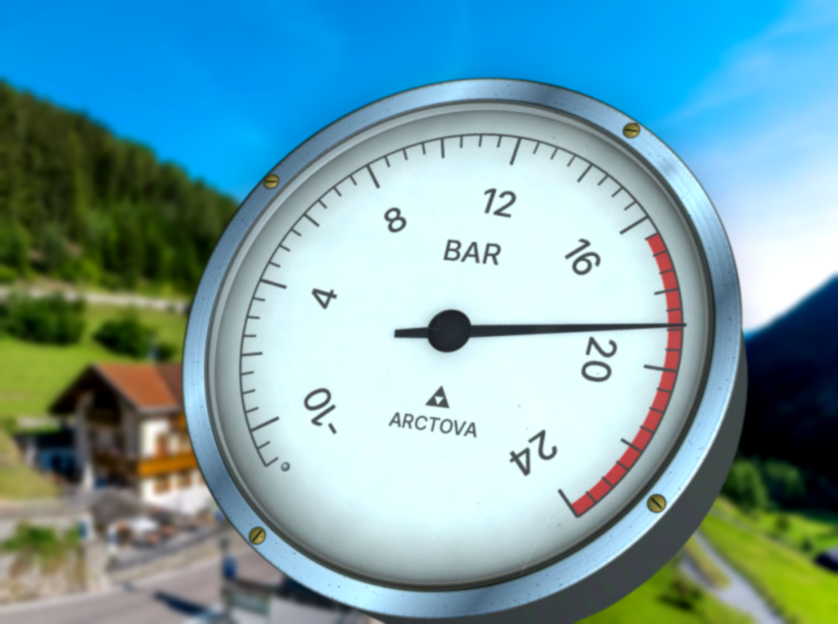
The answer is bar 19
